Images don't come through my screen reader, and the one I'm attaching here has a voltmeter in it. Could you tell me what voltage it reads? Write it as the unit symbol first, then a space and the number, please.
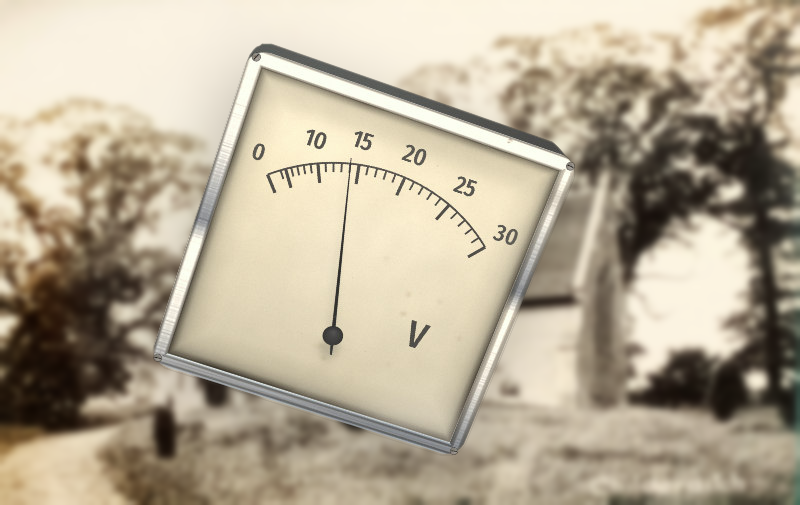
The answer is V 14
